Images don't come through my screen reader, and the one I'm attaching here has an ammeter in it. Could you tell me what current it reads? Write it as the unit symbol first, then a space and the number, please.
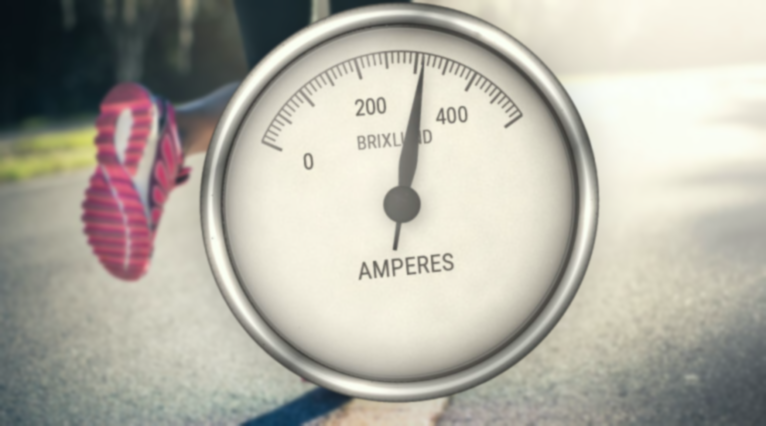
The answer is A 310
